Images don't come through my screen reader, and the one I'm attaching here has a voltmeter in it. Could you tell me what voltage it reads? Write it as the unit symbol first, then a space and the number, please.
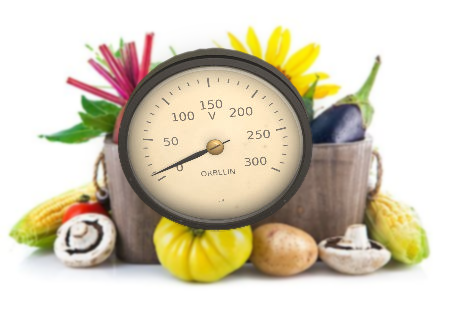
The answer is V 10
